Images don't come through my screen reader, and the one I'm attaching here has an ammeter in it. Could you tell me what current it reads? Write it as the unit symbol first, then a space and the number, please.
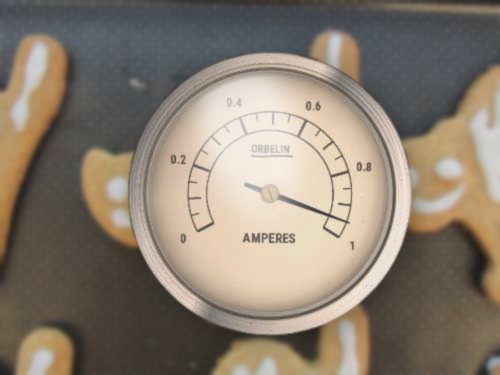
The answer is A 0.95
